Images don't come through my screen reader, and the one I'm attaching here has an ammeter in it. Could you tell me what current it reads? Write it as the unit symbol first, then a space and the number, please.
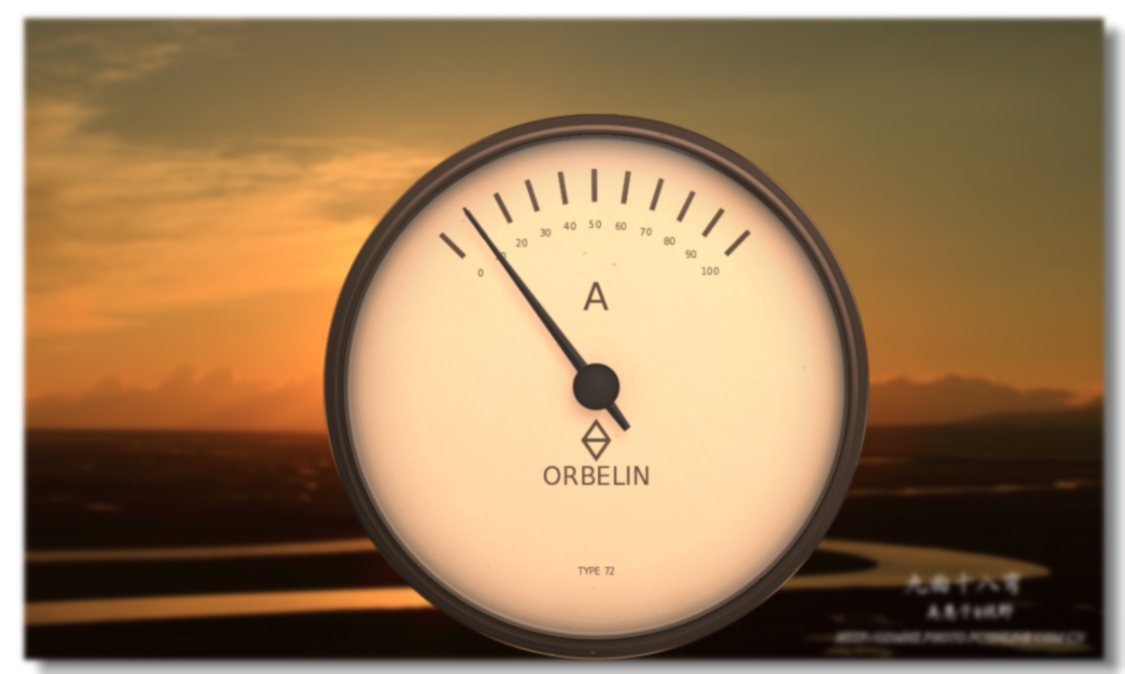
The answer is A 10
